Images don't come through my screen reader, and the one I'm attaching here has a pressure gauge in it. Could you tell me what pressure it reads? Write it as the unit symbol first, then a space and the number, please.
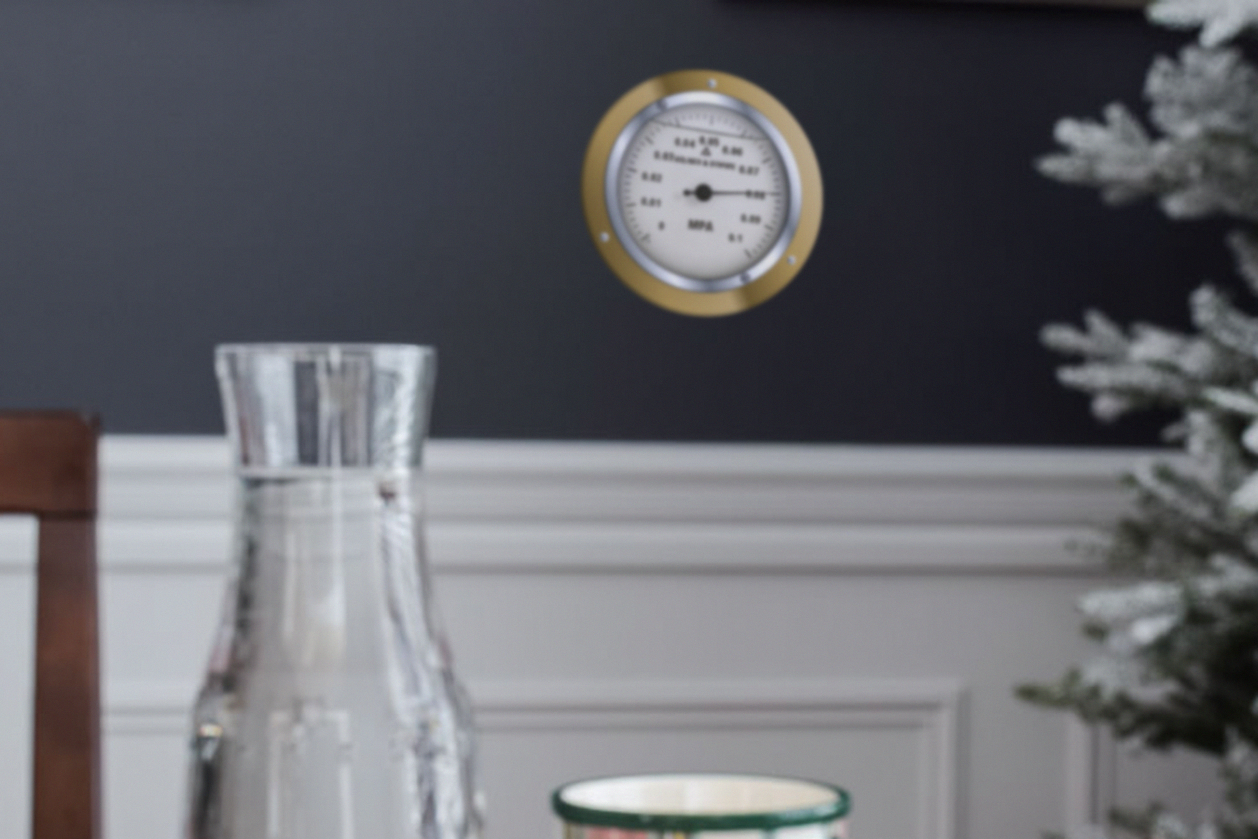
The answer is MPa 0.08
